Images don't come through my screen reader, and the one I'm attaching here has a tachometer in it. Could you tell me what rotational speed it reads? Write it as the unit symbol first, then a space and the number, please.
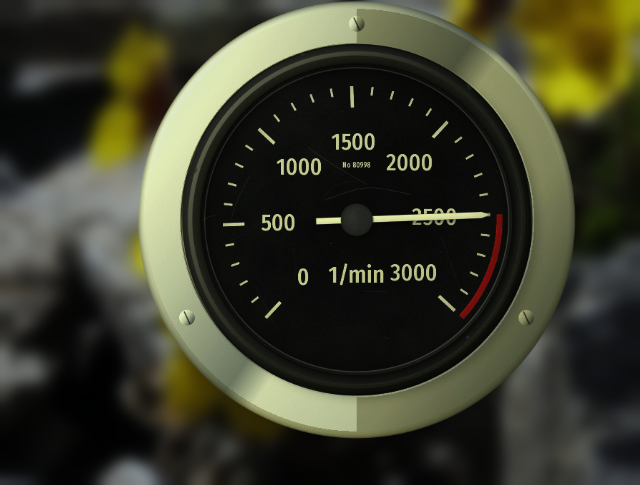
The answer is rpm 2500
